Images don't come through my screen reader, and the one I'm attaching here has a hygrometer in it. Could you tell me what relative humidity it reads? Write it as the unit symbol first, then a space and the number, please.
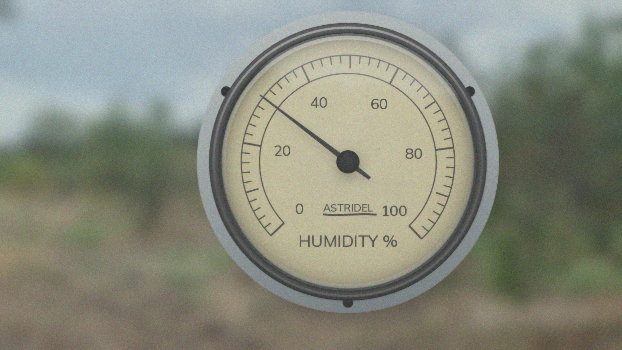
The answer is % 30
